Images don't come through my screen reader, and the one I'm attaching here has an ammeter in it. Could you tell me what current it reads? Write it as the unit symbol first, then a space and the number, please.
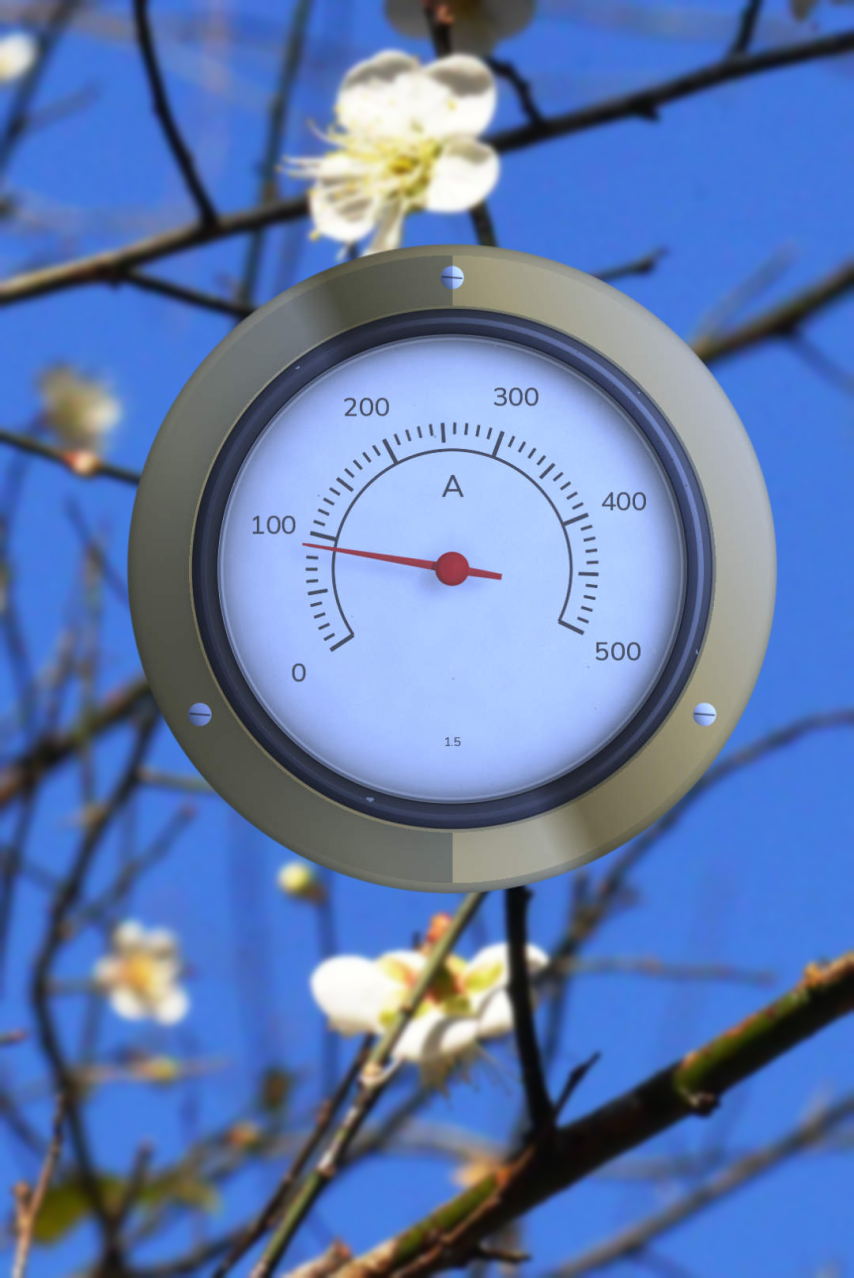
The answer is A 90
